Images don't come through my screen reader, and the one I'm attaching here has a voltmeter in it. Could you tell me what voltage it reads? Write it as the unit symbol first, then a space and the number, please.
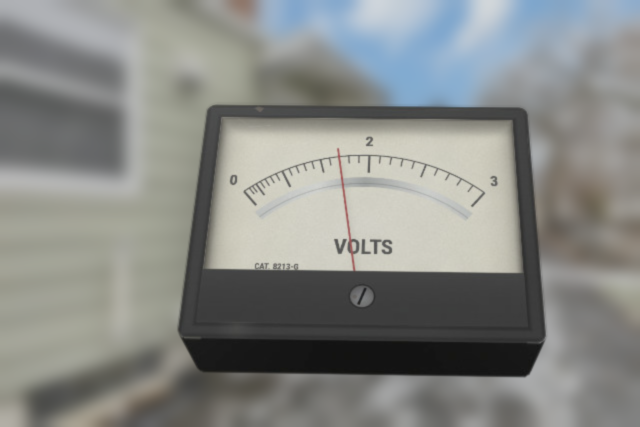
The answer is V 1.7
